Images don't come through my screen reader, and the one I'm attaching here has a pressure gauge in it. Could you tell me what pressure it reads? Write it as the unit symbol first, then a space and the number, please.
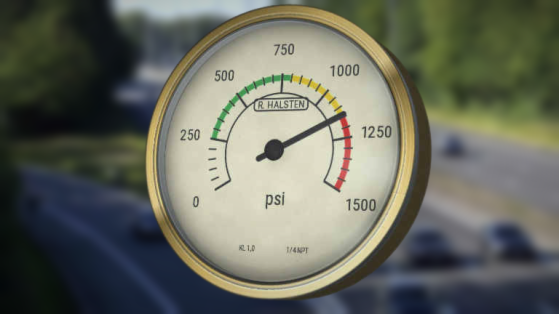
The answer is psi 1150
